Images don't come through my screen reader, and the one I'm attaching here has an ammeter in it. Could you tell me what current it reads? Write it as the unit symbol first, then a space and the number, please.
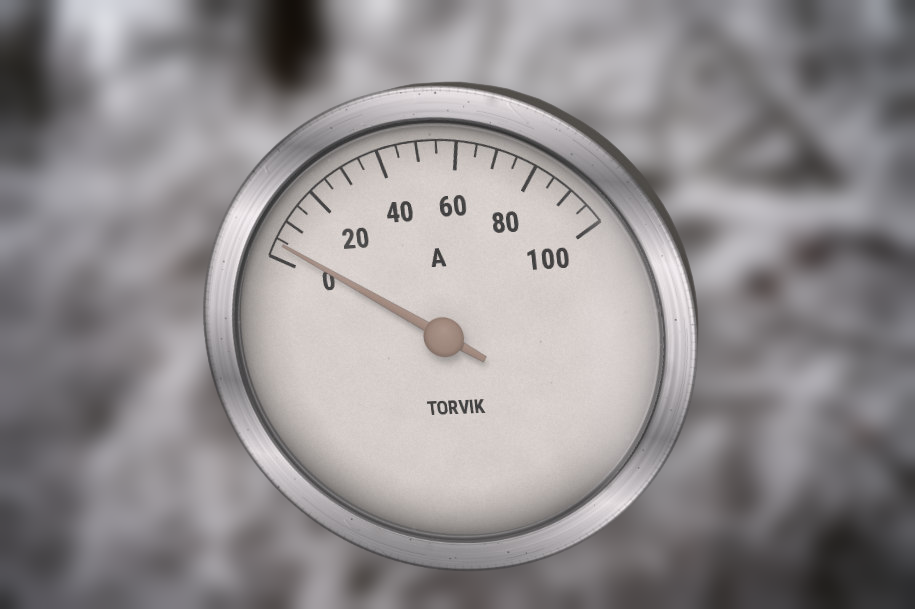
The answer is A 5
